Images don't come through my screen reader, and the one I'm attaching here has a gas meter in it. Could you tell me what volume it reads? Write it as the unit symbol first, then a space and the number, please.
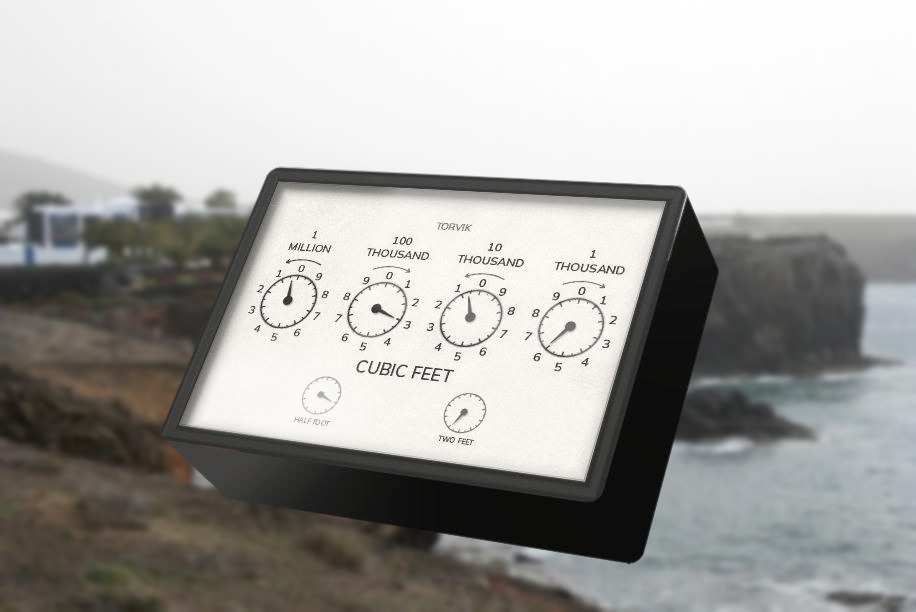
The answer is ft³ 30600
